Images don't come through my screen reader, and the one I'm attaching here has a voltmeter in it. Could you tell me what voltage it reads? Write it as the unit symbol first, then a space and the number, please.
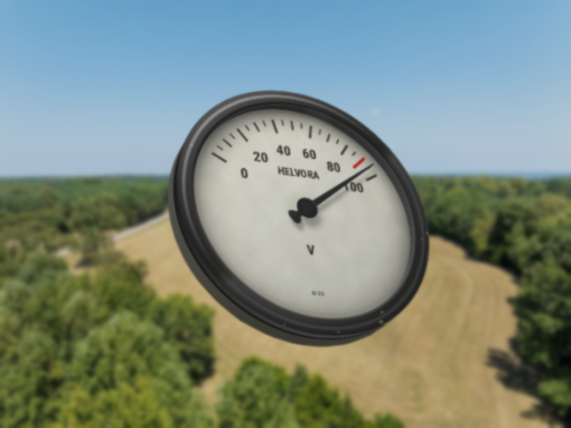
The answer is V 95
